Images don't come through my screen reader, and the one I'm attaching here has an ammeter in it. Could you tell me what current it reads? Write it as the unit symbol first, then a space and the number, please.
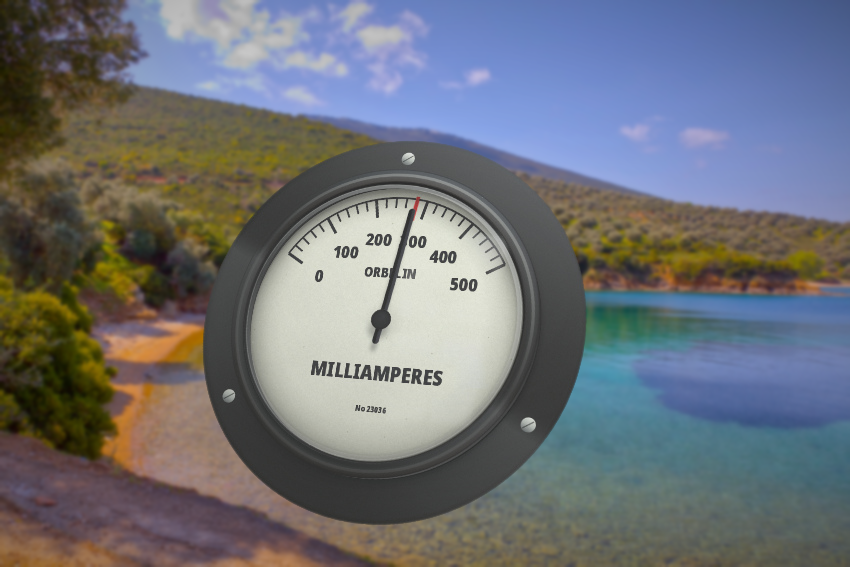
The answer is mA 280
